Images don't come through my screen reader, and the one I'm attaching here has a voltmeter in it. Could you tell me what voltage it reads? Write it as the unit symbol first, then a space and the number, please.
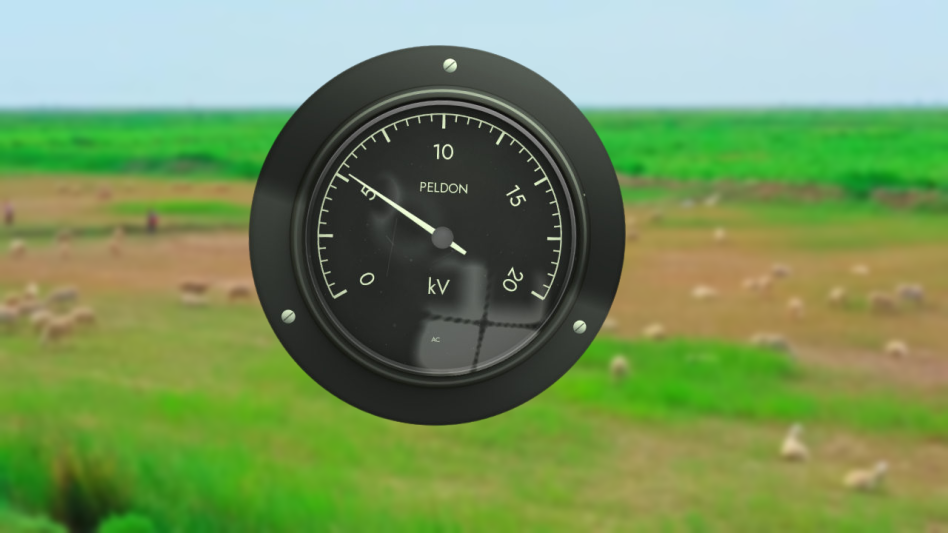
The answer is kV 5.25
